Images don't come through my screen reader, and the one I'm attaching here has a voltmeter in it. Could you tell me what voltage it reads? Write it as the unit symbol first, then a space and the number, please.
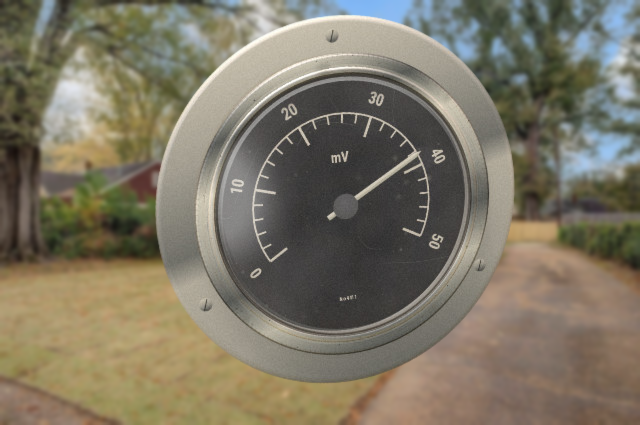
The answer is mV 38
